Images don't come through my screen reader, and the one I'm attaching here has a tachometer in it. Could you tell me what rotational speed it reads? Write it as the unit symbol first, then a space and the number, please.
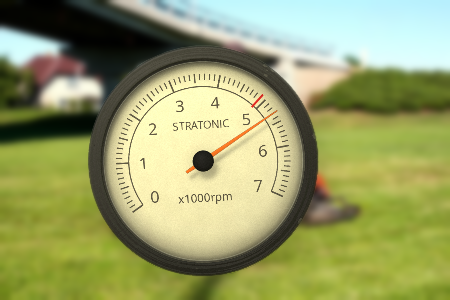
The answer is rpm 5300
